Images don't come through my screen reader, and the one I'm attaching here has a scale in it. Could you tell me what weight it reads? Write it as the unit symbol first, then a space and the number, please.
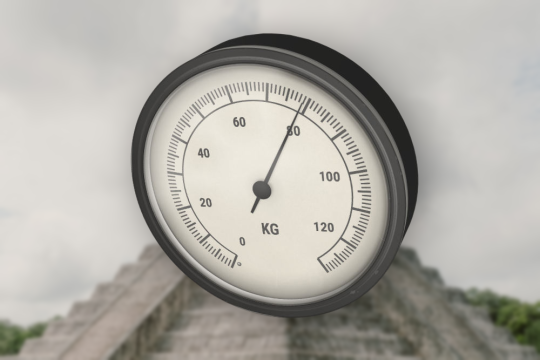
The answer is kg 79
